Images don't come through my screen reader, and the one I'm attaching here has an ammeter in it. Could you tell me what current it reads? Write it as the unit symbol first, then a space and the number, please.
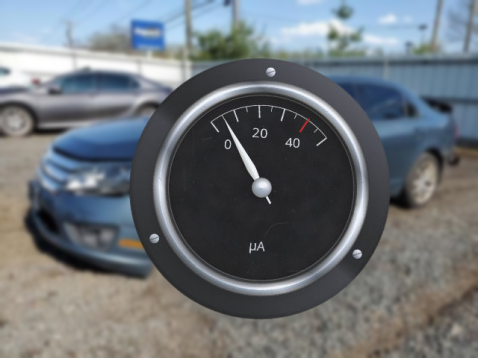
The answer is µA 5
